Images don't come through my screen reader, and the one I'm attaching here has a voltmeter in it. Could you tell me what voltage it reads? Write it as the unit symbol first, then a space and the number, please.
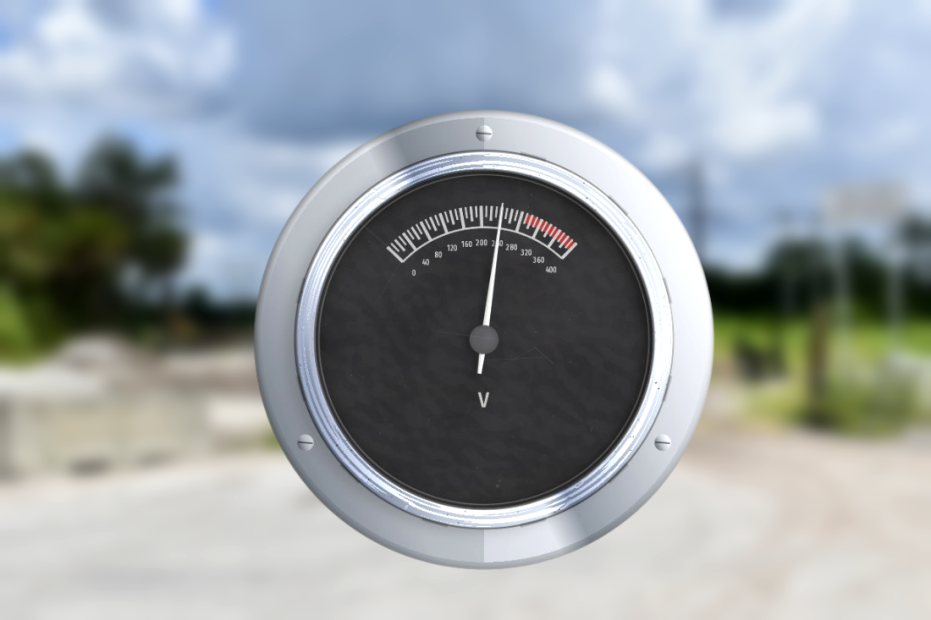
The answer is V 240
